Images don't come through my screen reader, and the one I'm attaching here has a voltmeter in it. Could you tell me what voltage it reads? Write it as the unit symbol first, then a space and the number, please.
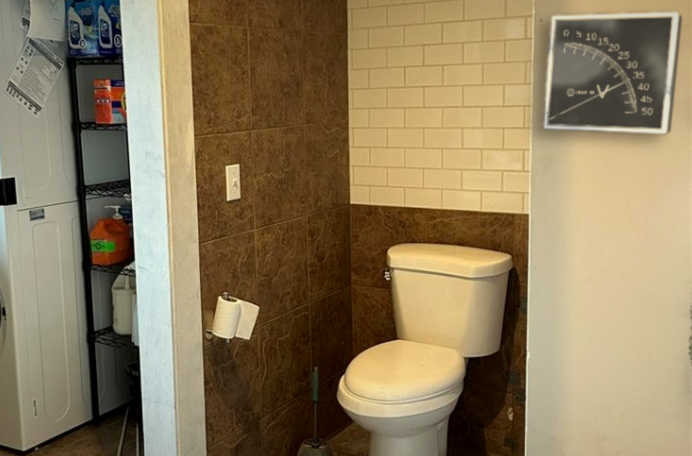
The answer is V 35
